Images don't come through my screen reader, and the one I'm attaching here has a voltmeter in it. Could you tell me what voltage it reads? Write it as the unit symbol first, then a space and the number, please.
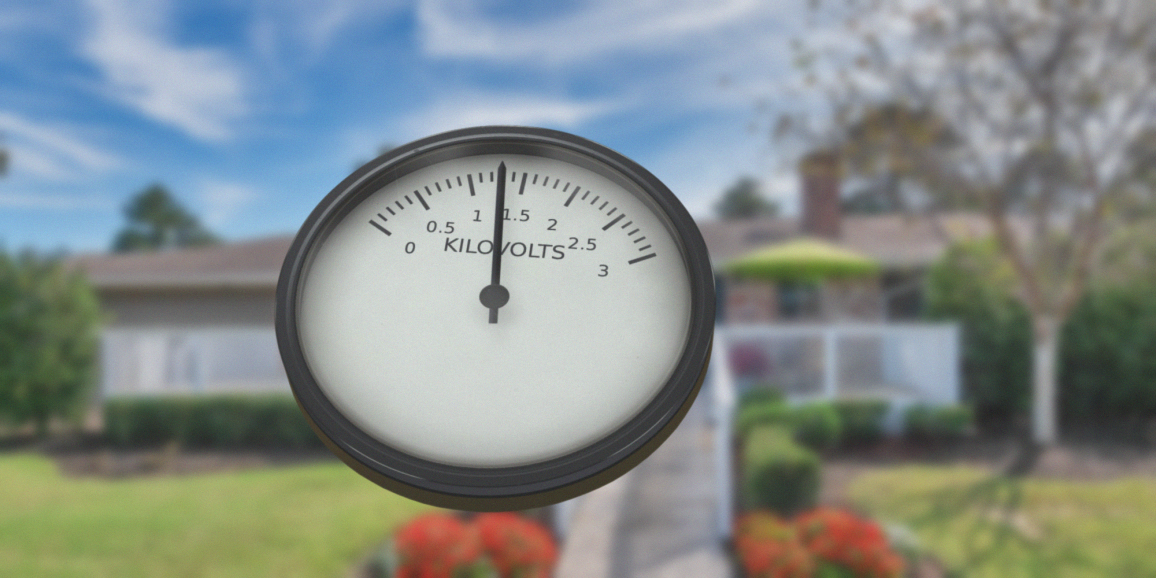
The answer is kV 1.3
